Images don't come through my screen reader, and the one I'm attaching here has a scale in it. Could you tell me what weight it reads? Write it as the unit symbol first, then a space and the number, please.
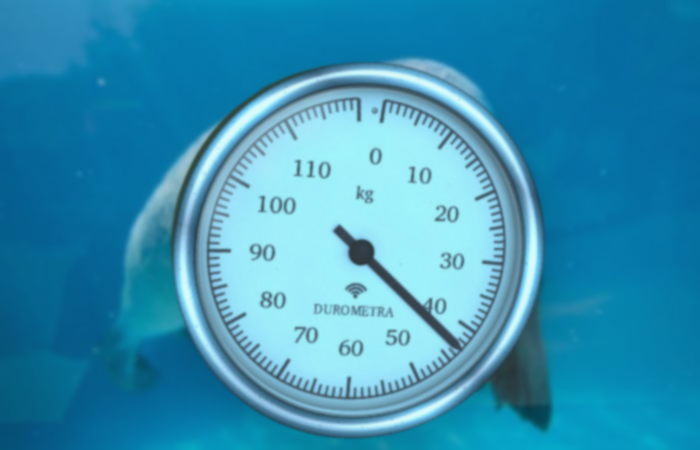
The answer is kg 43
